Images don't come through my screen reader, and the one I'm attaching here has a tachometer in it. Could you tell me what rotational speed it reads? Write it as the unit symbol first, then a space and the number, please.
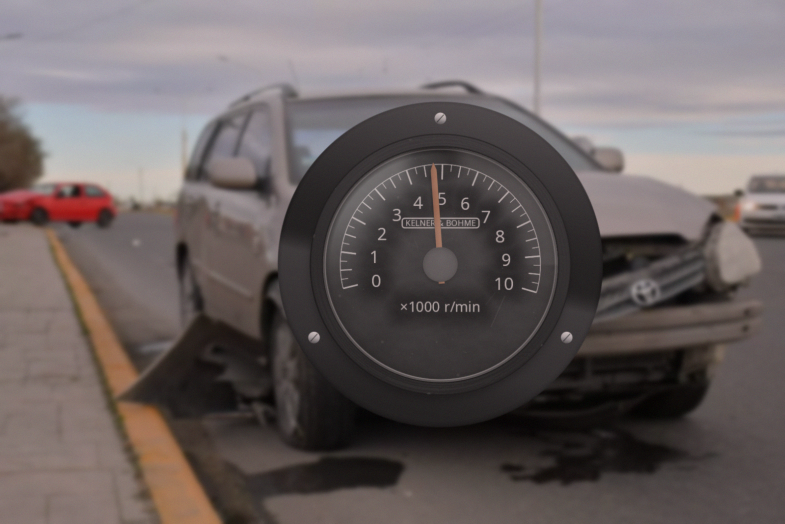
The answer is rpm 4750
